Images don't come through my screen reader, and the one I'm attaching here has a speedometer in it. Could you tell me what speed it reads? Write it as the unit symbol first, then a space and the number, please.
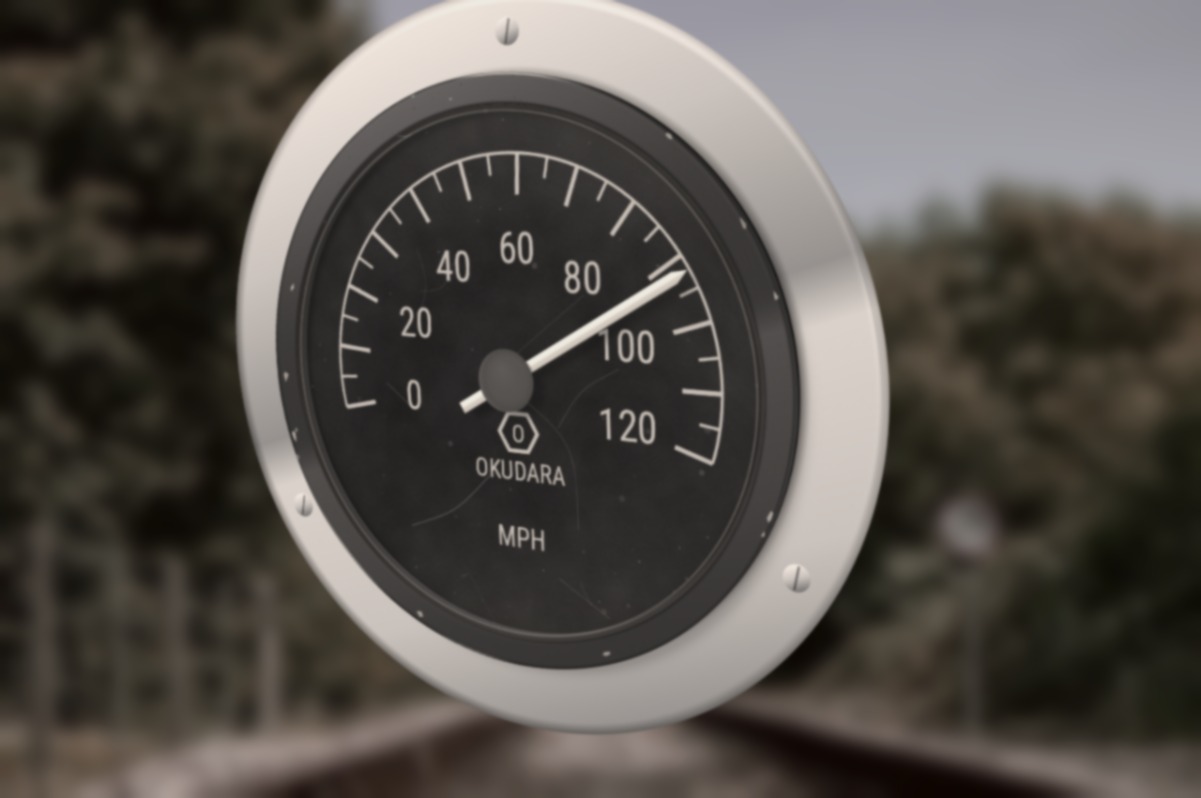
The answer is mph 92.5
